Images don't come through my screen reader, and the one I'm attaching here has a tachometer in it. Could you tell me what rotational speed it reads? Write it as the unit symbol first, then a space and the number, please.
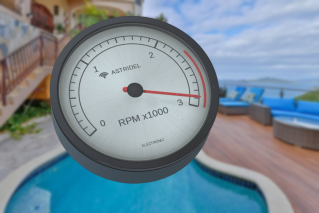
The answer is rpm 2900
